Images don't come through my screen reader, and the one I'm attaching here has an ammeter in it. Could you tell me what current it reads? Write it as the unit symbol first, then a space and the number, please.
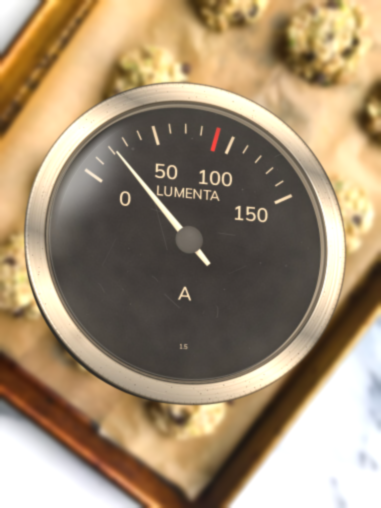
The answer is A 20
